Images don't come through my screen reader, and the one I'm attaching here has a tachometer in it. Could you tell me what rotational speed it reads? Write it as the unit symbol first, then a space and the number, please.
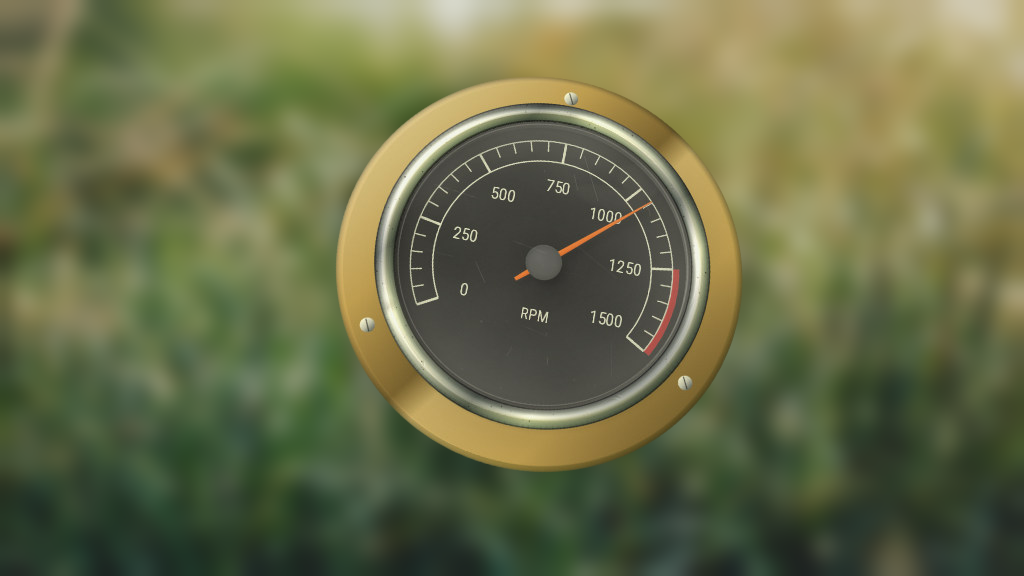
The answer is rpm 1050
